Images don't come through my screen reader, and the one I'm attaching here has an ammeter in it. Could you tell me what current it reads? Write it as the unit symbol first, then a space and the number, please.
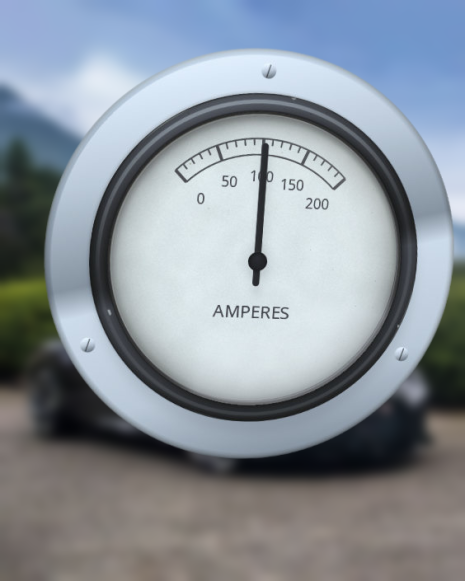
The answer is A 100
